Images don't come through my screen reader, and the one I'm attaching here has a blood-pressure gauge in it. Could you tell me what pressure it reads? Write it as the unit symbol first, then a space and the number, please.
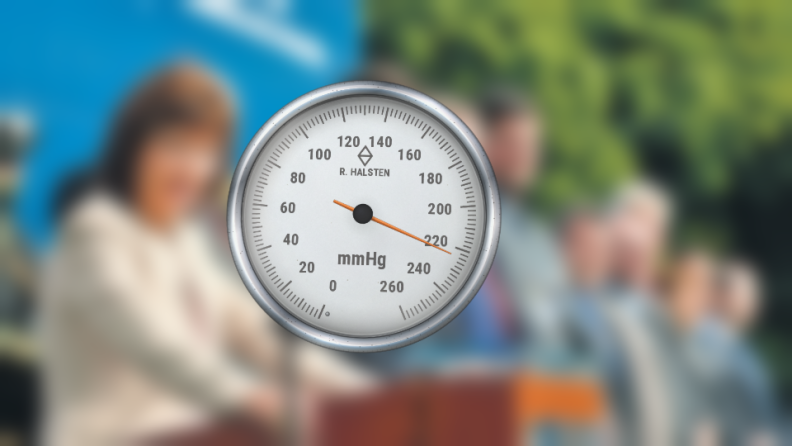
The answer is mmHg 224
